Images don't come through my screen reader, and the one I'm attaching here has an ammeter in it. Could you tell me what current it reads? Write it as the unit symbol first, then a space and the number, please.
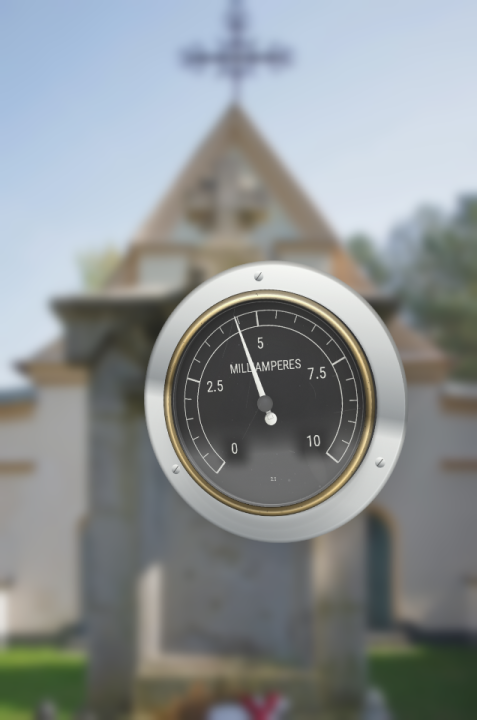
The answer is mA 4.5
